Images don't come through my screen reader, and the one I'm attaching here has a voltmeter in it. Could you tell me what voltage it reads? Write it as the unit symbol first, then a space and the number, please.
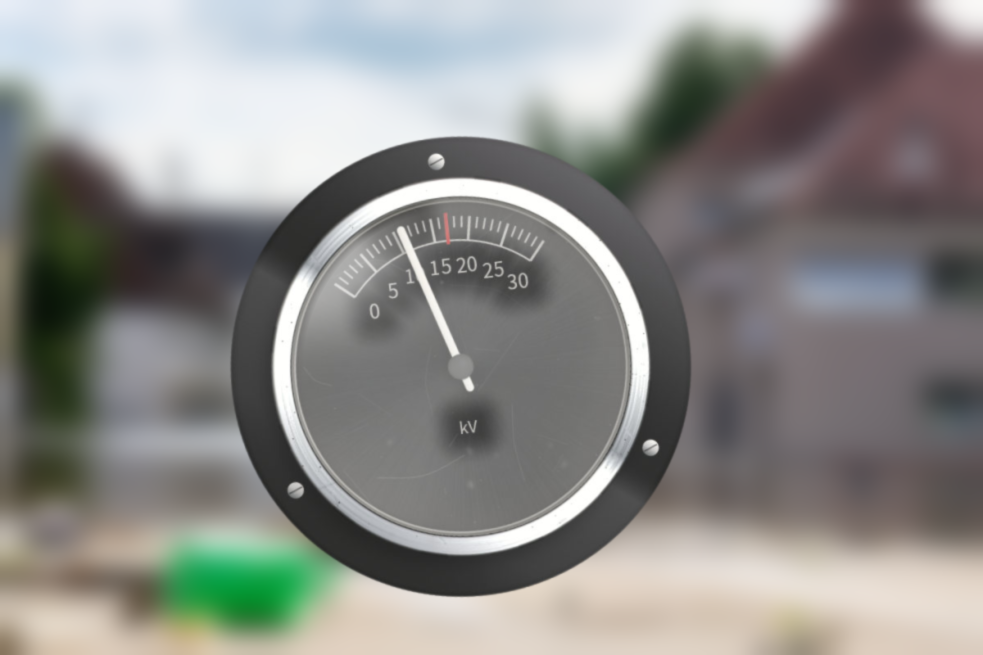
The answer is kV 11
